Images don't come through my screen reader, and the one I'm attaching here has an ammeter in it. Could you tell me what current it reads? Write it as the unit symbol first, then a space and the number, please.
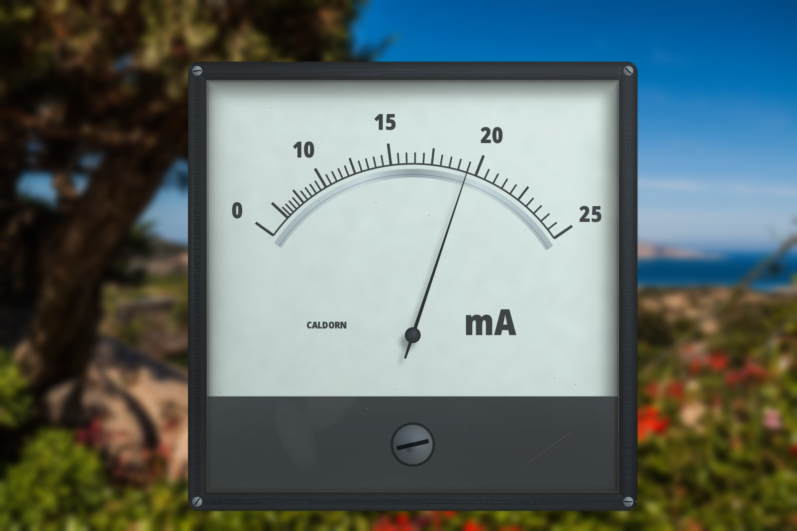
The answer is mA 19.5
